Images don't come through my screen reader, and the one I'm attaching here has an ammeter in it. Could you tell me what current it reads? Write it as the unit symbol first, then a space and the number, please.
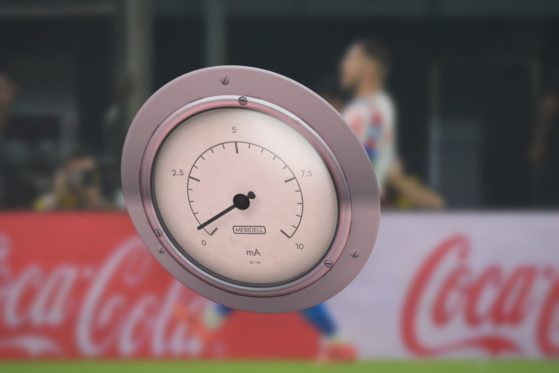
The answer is mA 0.5
